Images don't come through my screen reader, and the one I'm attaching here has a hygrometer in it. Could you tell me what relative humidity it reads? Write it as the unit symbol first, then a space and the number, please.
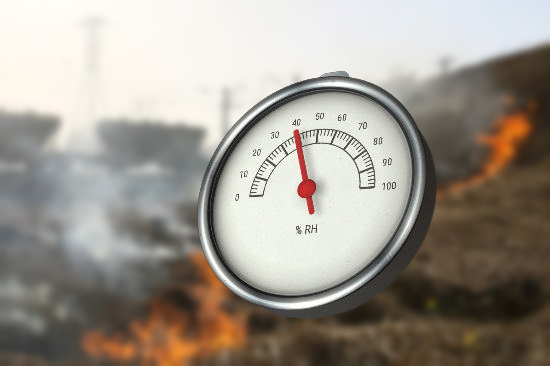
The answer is % 40
